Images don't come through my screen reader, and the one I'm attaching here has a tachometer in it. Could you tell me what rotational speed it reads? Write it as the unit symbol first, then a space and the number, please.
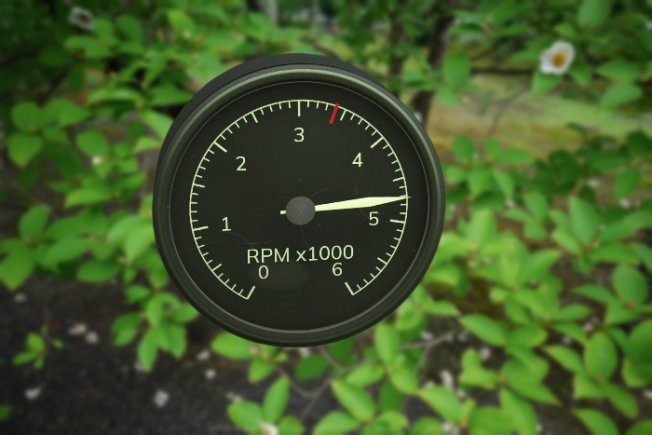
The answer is rpm 4700
